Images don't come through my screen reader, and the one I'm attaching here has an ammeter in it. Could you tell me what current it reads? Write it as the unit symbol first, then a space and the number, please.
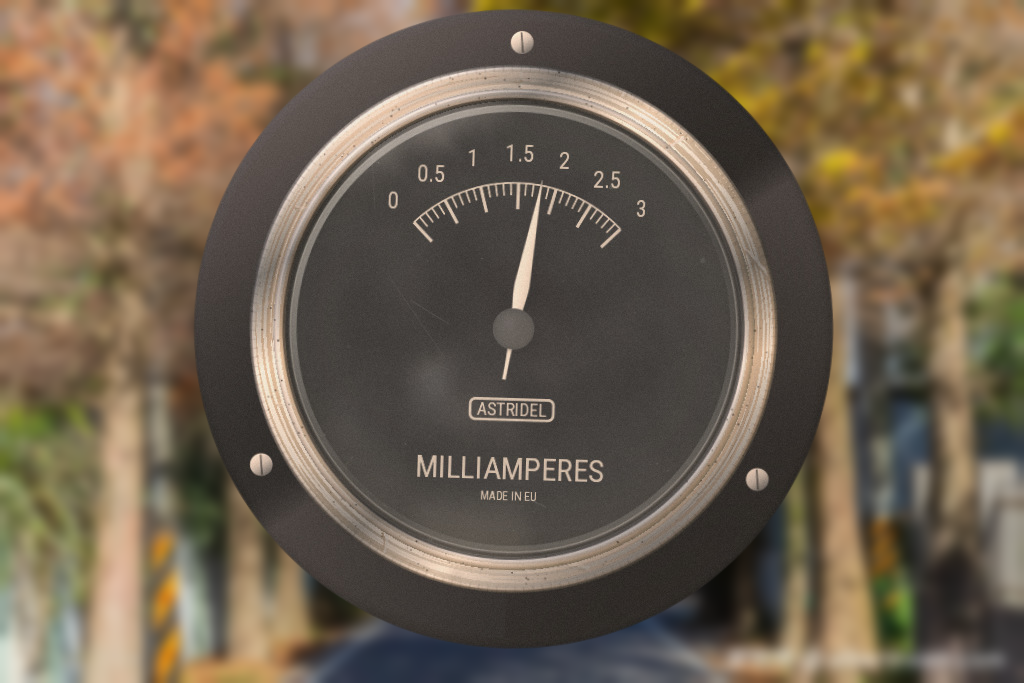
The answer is mA 1.8
